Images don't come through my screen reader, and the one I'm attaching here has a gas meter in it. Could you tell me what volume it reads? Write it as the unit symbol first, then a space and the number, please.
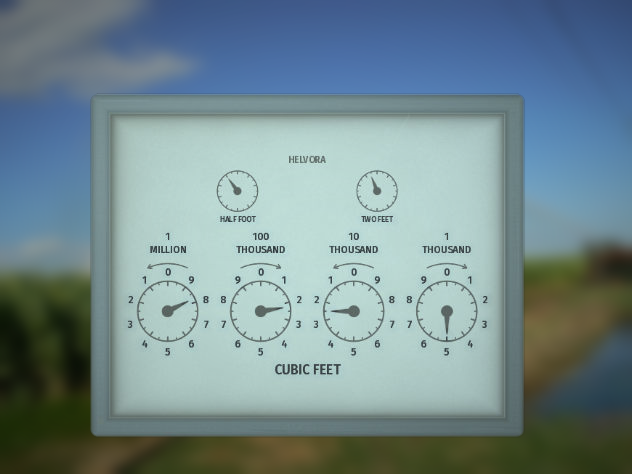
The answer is ft³ 822500
